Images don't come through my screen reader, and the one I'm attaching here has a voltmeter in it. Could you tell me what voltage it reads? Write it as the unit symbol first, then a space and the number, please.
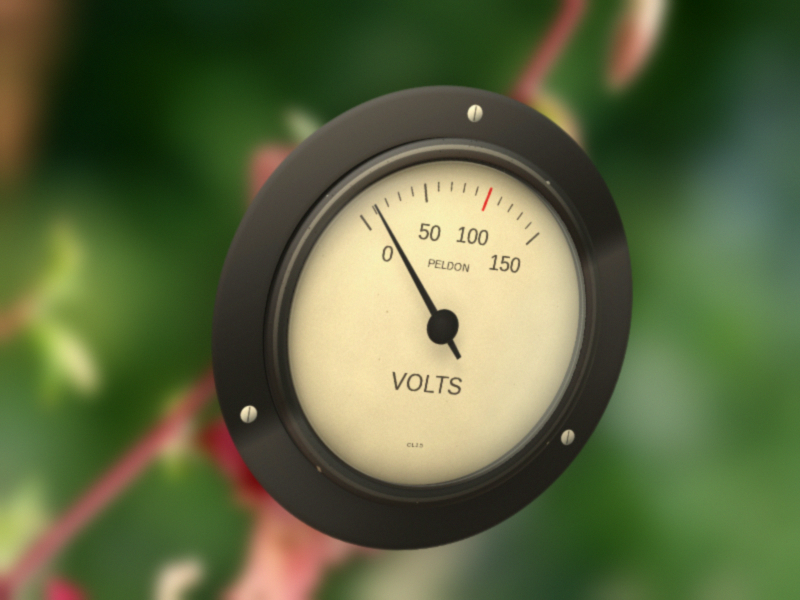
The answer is V 10
